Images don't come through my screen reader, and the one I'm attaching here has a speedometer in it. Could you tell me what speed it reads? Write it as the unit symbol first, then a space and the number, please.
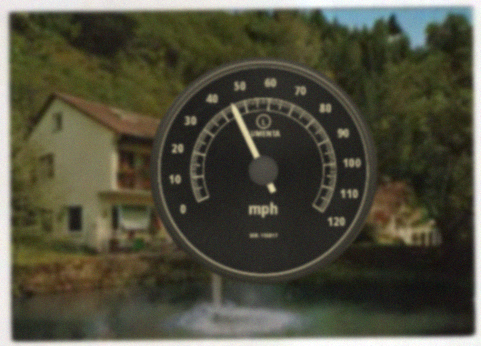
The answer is mph 45
